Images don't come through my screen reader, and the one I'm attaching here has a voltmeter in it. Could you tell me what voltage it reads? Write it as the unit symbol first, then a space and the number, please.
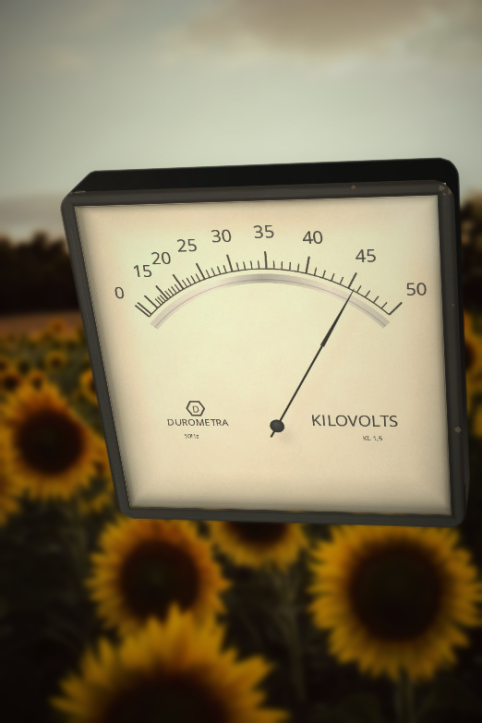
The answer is kV 45.5
